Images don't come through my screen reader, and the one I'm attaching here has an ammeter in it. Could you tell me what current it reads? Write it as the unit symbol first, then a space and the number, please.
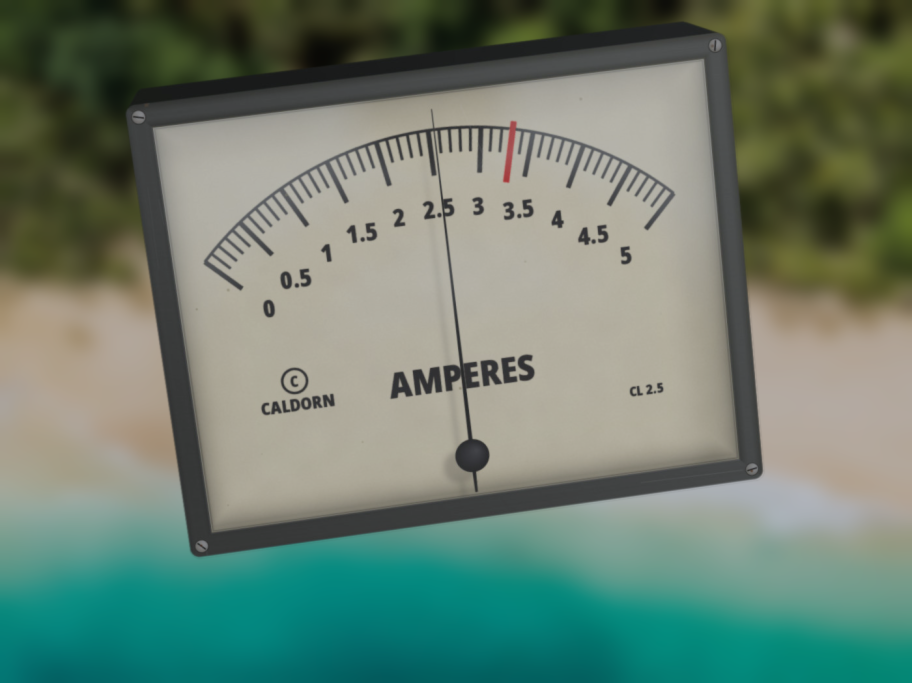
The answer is A 2.55
